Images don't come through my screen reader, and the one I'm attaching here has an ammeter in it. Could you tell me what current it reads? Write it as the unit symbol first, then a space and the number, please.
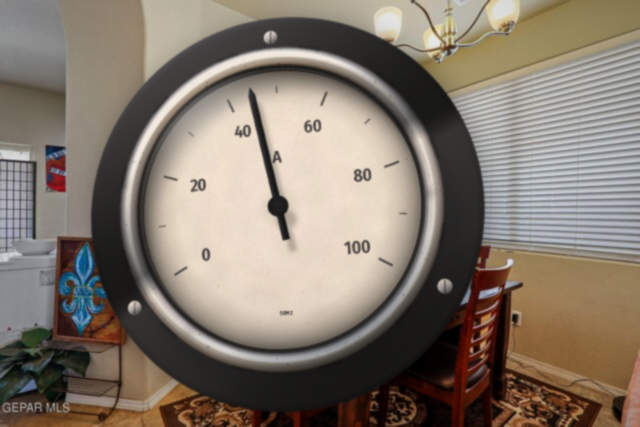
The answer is A 45
